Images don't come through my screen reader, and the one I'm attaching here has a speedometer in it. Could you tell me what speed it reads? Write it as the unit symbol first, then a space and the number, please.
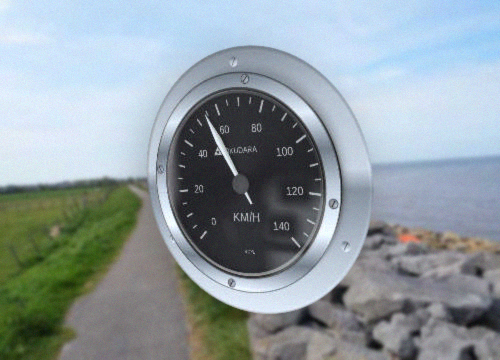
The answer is km/h 55
